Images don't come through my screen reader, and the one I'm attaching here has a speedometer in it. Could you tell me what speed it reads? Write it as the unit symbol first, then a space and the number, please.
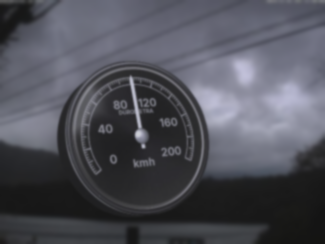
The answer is km/h 100
